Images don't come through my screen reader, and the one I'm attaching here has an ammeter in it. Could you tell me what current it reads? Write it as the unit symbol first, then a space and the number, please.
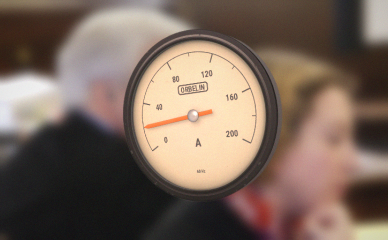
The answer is A 20
